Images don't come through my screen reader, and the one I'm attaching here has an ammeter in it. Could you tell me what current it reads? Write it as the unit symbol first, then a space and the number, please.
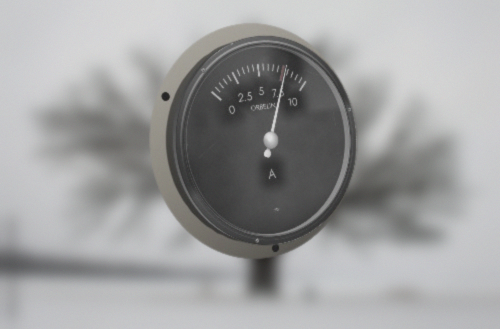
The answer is A 7.5
